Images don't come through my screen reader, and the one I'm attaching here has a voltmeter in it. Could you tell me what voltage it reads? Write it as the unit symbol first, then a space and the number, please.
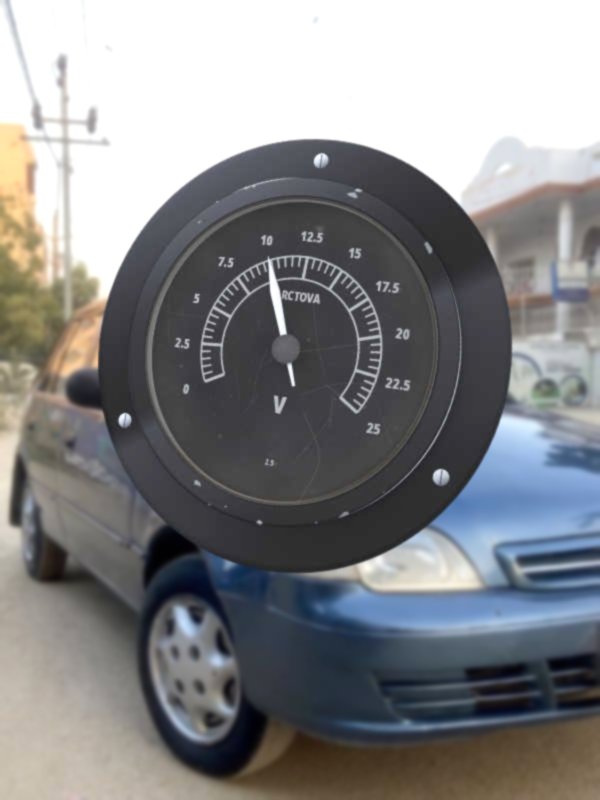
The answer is V 10
